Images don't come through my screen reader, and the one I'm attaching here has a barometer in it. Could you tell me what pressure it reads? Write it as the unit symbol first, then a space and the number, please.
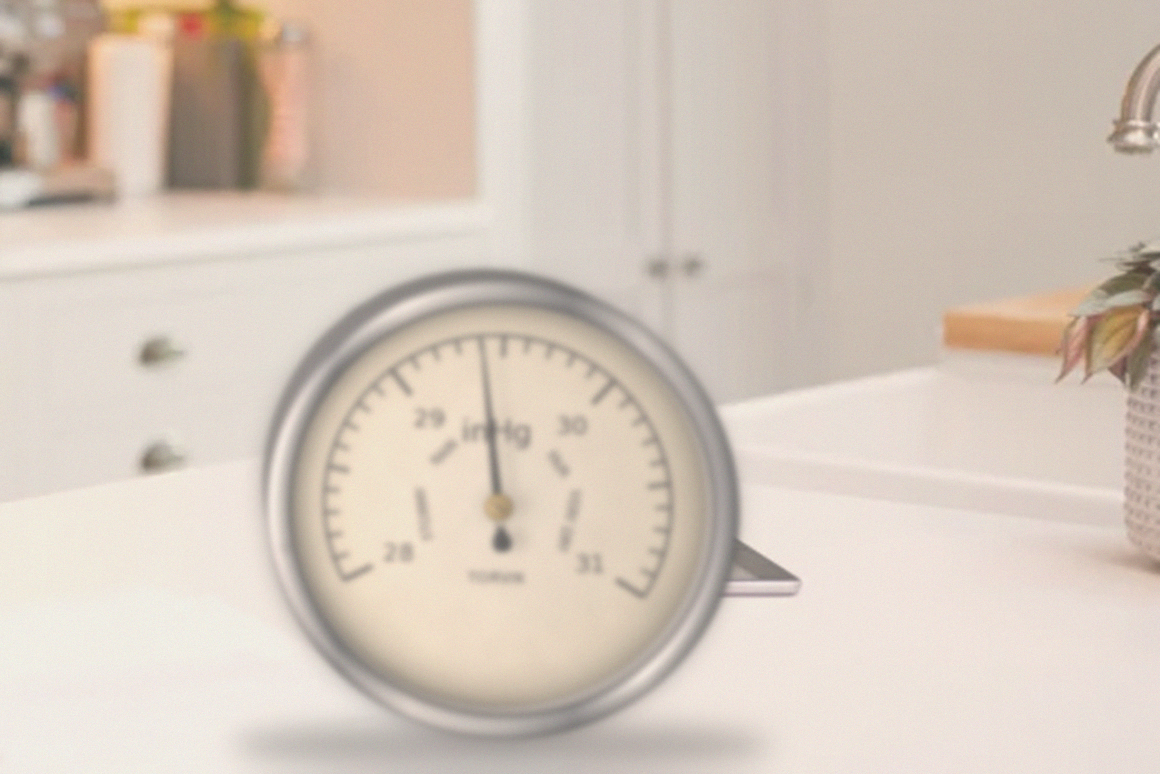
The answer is inHg 29.4
